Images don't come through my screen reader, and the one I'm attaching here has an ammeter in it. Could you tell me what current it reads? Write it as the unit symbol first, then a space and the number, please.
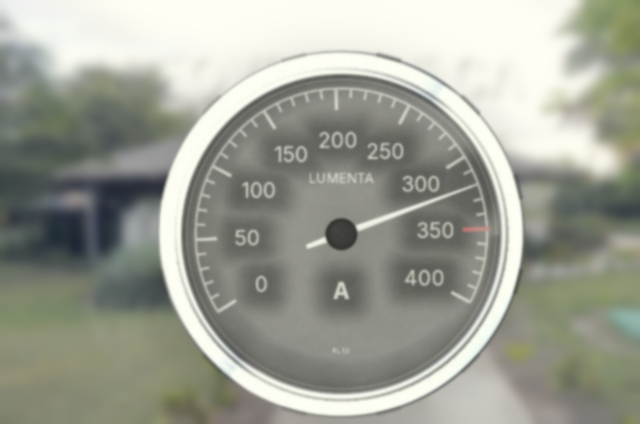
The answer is A 320
